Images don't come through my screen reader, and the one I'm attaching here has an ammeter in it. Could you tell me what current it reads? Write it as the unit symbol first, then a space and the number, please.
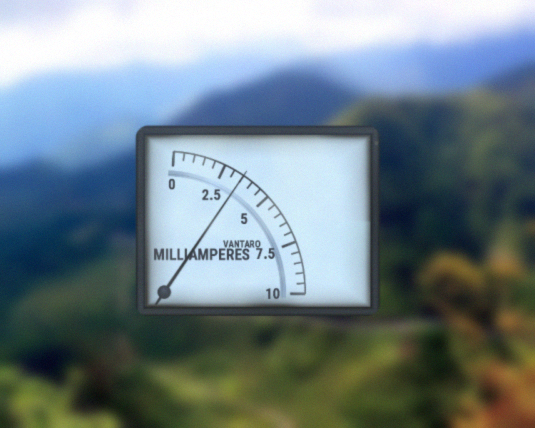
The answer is mA 3.5
